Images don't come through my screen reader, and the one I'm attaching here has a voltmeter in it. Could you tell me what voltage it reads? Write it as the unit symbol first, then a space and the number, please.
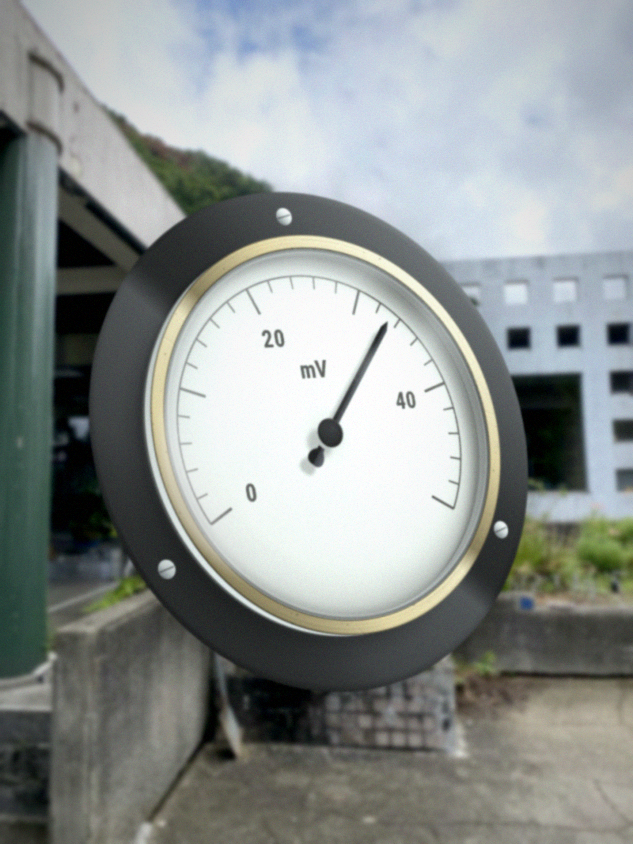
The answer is mV 33
